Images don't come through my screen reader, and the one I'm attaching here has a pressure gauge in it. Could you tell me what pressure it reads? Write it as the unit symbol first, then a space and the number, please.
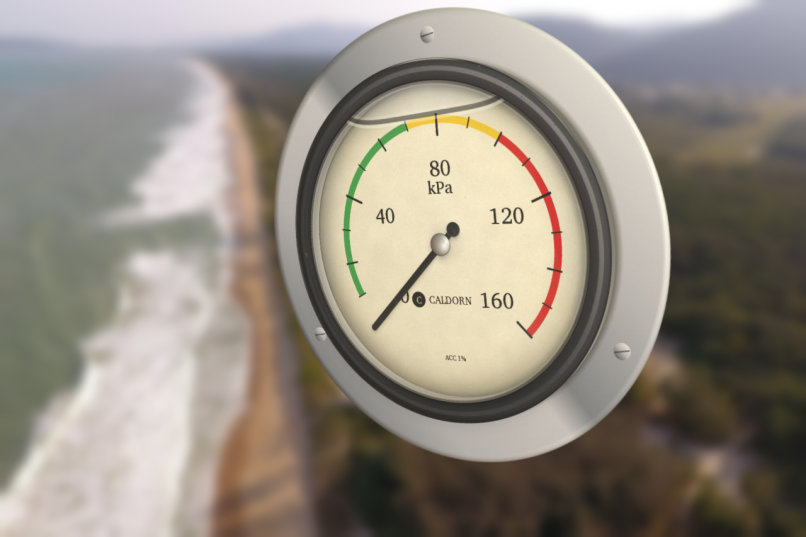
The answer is kPa 0
